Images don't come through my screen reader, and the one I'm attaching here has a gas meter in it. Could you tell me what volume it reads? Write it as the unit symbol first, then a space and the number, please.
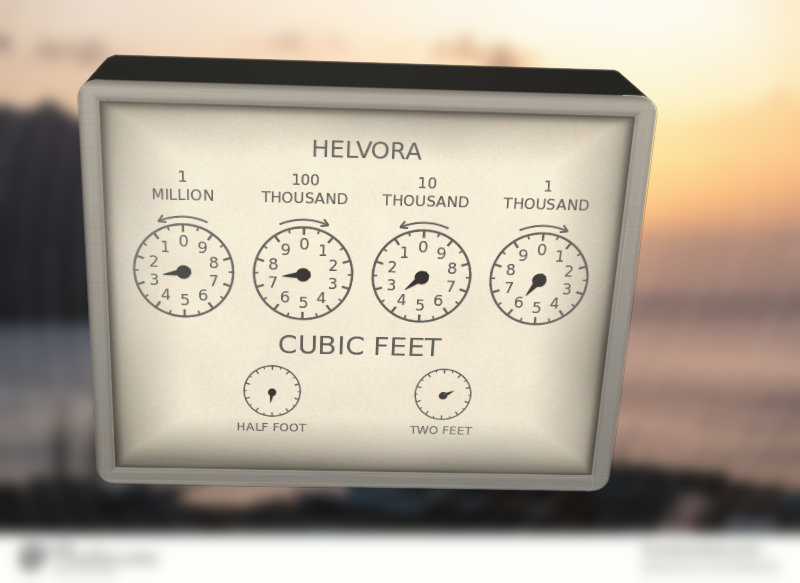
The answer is ft³ 273600
